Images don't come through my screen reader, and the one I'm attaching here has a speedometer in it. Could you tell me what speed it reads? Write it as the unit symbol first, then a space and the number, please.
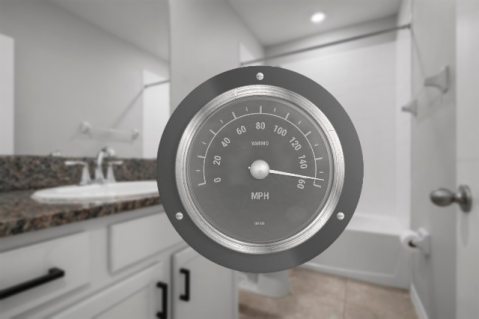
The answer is mph 155
